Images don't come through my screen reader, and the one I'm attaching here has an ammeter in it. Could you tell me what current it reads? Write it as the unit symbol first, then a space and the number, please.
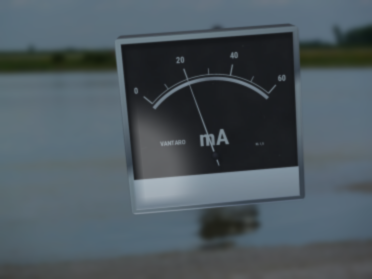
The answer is mA 20
